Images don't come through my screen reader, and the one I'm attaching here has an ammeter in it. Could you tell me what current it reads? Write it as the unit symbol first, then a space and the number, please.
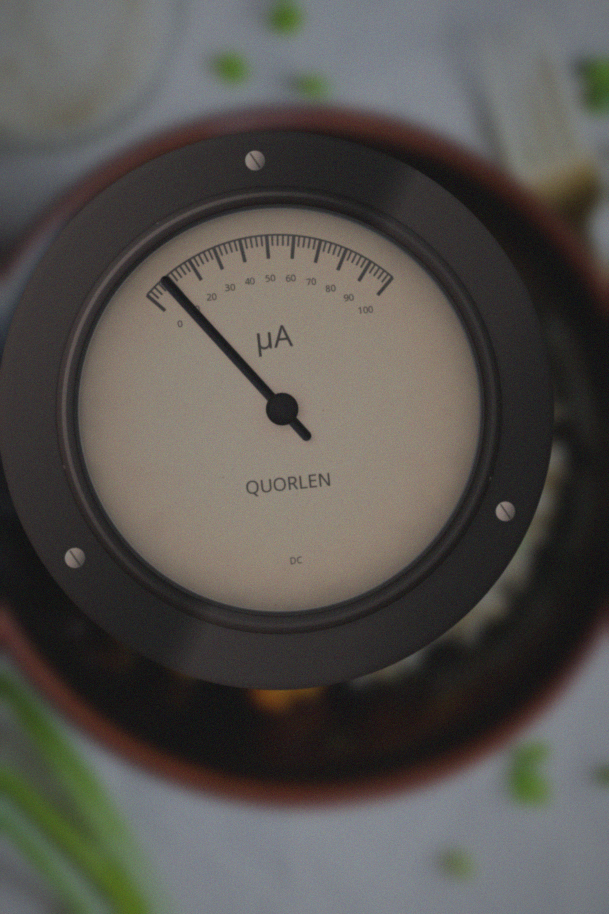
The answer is µA 8
